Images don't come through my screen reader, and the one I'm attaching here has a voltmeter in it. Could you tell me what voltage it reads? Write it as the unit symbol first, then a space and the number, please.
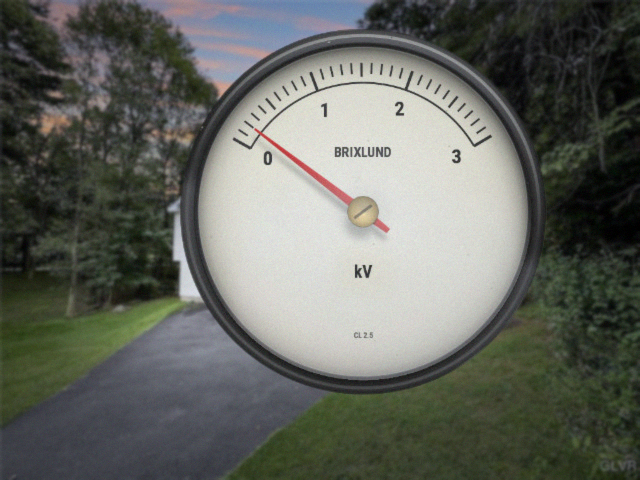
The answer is kV 0.2
